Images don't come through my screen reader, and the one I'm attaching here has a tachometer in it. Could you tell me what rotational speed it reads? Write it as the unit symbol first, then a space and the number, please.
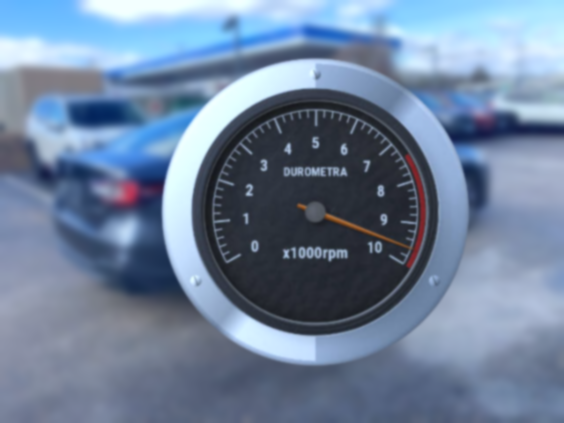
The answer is rpm 9600
